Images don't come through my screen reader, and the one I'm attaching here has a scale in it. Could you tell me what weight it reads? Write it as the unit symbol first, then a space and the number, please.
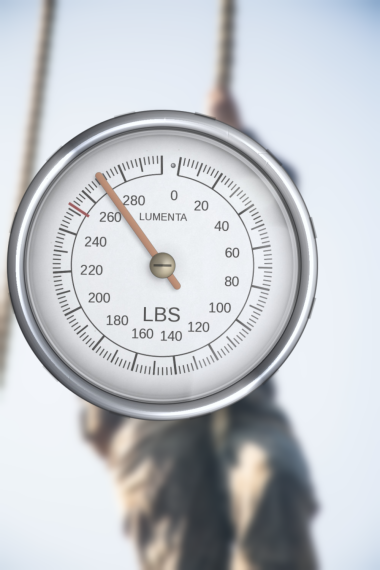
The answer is lb 270
